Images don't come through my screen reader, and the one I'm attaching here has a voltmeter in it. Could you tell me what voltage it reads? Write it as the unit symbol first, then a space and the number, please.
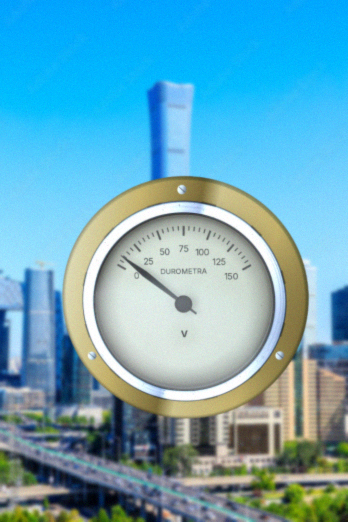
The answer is V 10
